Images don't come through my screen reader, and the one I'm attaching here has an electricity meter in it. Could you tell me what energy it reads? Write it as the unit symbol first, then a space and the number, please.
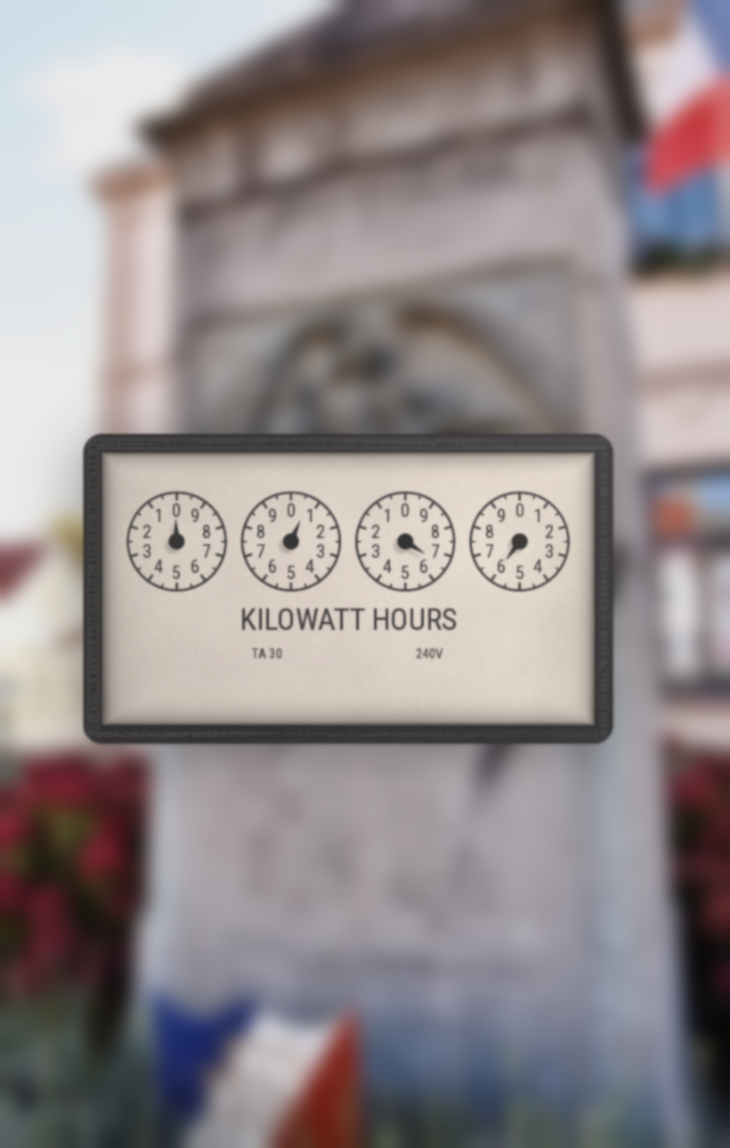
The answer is kWh 66
